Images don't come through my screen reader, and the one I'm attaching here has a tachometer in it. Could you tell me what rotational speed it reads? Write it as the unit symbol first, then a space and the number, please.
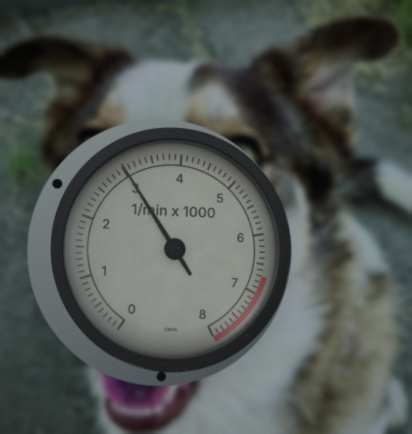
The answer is rpm 3000
